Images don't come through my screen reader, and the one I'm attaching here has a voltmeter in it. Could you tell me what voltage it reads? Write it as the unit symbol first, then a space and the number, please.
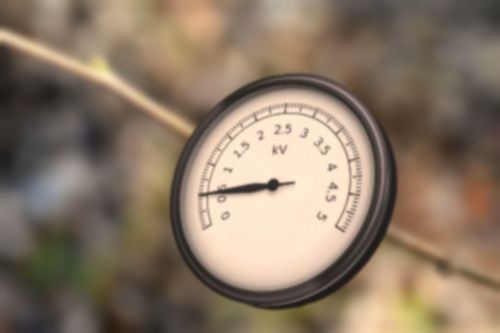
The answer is kV 0.5
